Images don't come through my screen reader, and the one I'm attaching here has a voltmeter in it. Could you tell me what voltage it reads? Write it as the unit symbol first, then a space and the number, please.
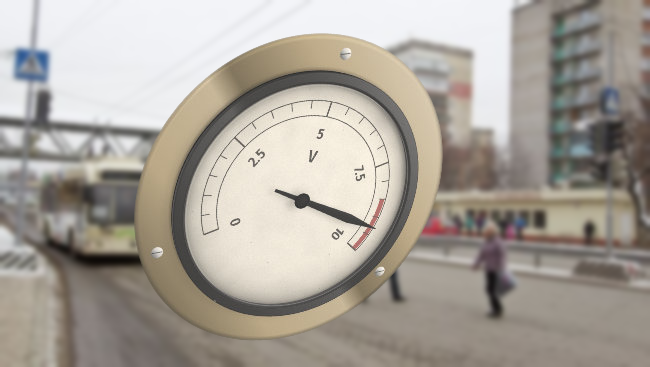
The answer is V 9.25
